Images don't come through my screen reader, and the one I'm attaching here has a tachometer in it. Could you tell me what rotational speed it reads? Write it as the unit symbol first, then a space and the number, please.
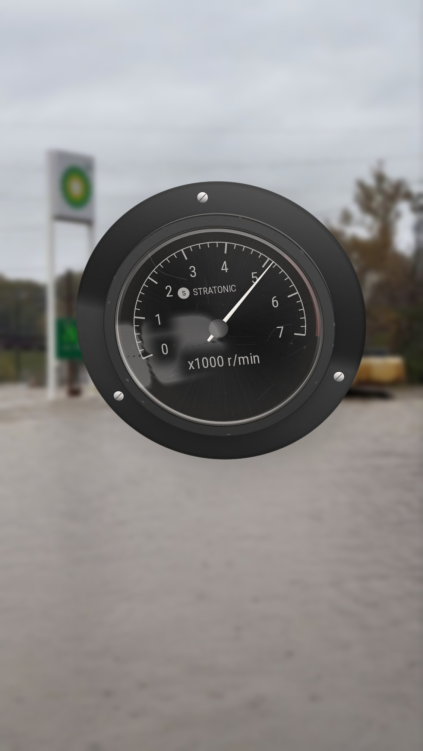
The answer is rpm 5100
